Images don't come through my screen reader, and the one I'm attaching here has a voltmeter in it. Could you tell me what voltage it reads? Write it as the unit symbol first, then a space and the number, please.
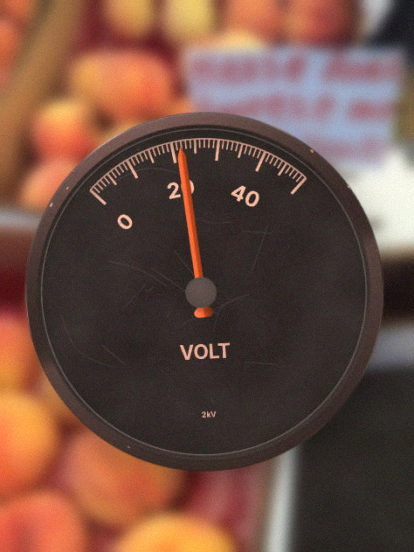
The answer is V 22
